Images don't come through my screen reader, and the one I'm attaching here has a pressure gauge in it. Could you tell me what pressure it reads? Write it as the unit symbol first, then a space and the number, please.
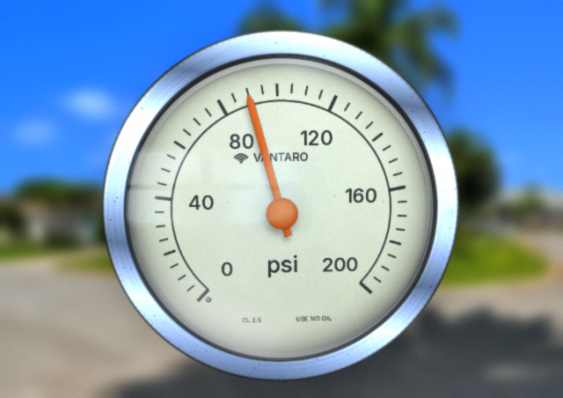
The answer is psi 90
